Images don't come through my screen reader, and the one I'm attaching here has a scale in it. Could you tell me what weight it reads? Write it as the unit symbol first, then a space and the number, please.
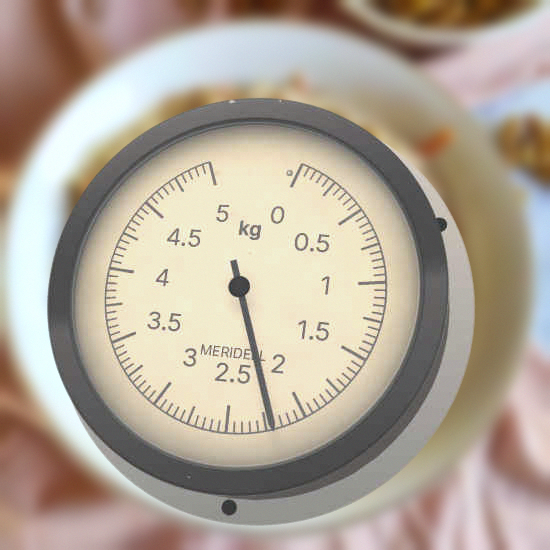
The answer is kg 2.2
